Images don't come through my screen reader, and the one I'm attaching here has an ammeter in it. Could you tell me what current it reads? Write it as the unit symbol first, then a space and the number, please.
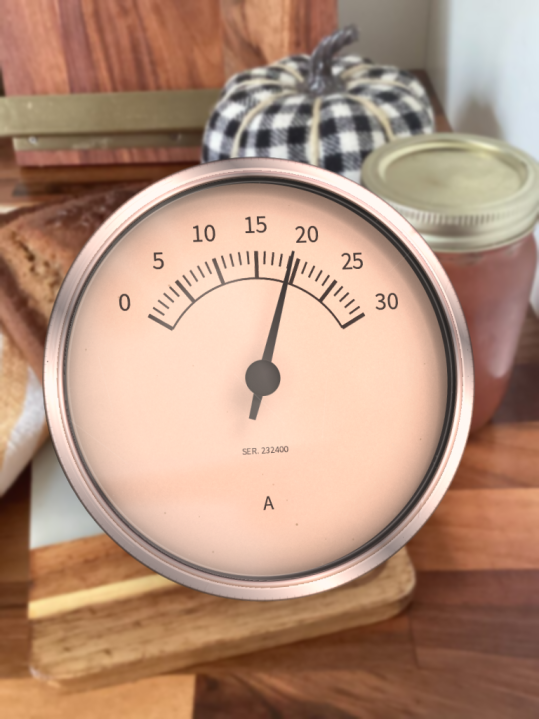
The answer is A 19
